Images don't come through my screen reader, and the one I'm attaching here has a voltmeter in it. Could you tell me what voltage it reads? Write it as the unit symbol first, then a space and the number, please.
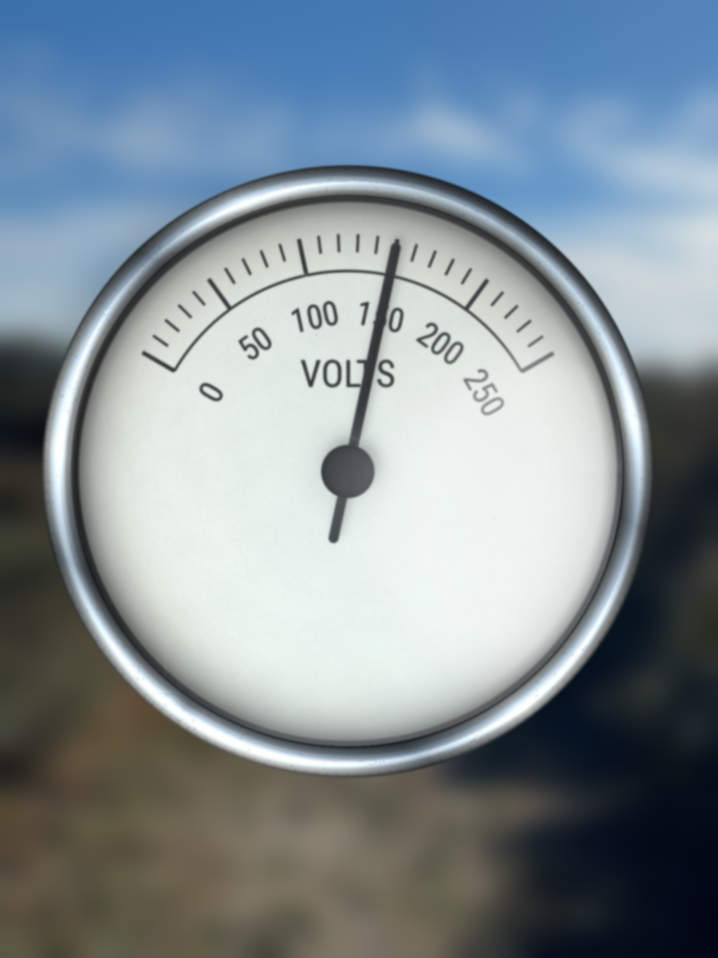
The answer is V 150
